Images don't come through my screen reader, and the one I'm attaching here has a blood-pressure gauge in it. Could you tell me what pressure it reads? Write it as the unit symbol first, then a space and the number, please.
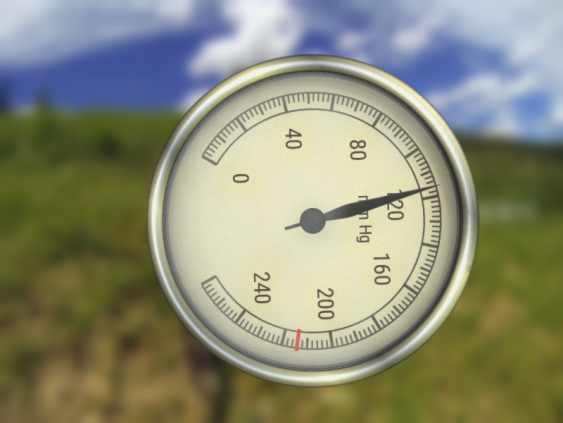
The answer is mmHg 116
